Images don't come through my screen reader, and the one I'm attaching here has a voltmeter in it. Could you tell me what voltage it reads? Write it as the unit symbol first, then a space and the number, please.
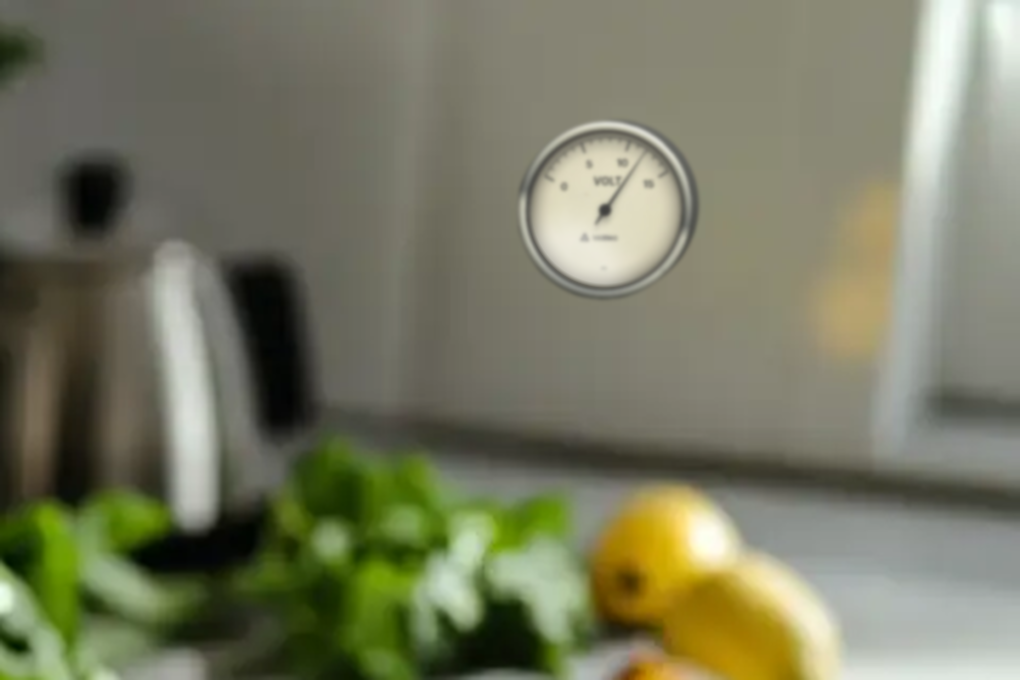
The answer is V 12
